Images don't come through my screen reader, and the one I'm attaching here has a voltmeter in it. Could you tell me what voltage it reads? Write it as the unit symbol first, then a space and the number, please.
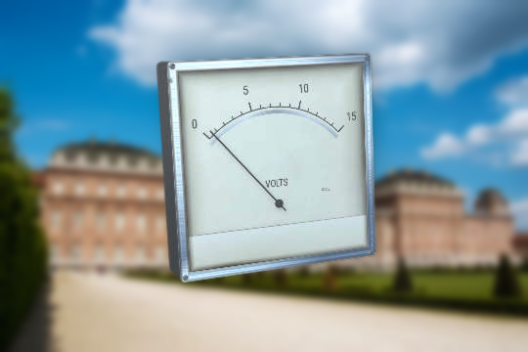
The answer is V 0.5
